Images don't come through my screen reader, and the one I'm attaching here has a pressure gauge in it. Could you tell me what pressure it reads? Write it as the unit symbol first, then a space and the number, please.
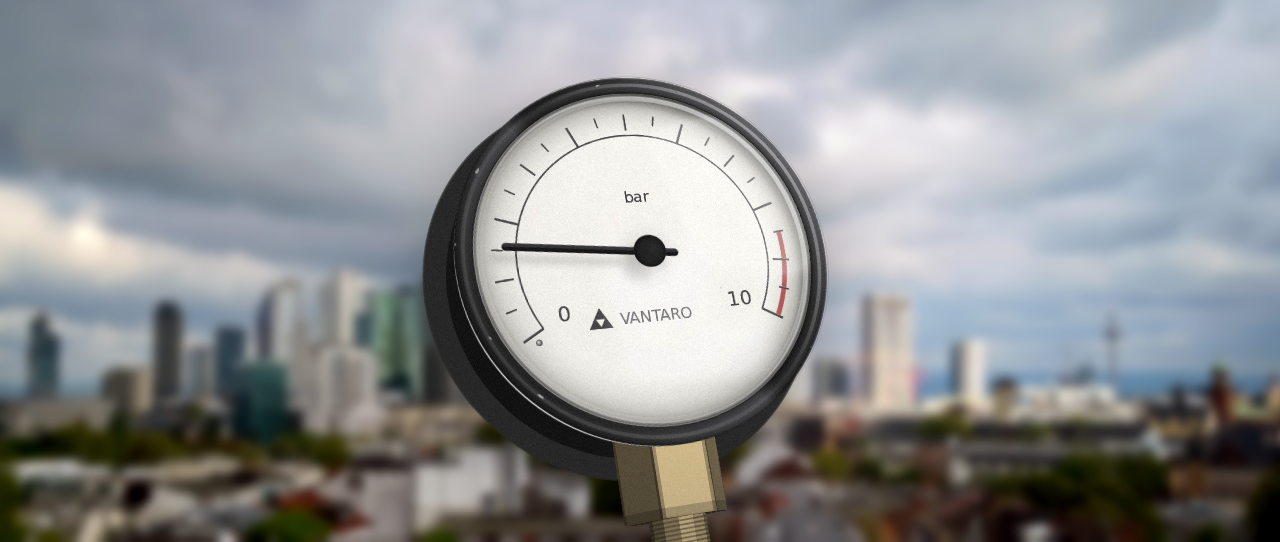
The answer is bar 1.5
